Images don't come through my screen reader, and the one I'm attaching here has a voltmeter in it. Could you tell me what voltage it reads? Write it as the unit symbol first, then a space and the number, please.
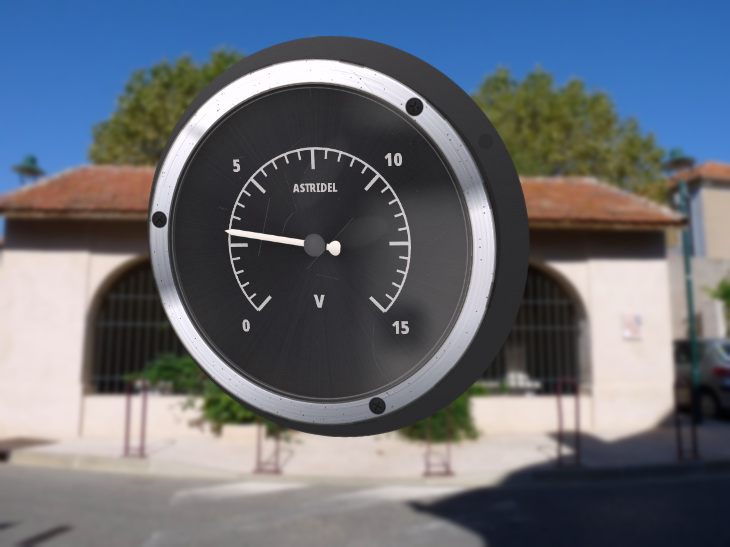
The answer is V 3
